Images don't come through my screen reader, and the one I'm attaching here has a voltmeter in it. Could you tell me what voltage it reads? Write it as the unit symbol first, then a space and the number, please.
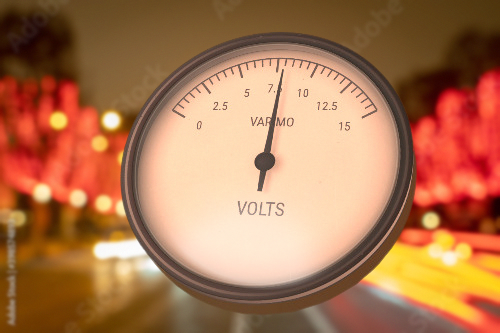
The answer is V 8
